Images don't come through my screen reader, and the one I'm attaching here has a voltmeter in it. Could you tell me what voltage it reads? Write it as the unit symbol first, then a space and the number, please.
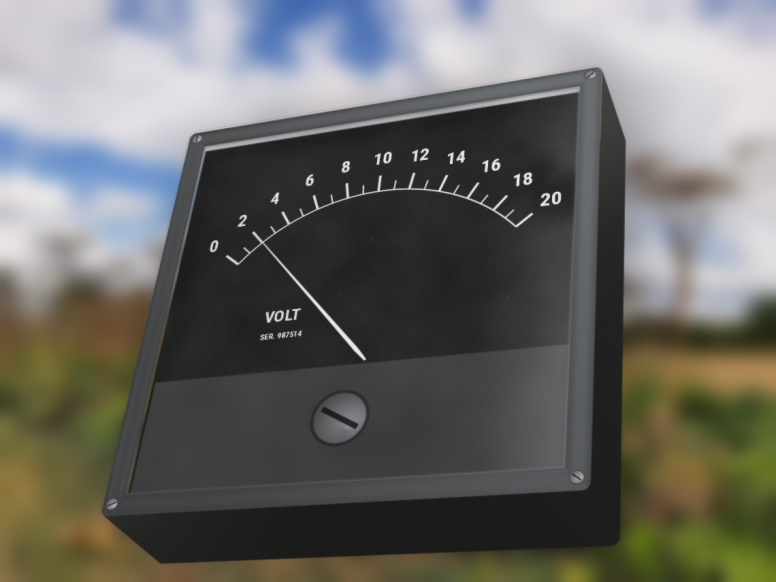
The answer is V 2
